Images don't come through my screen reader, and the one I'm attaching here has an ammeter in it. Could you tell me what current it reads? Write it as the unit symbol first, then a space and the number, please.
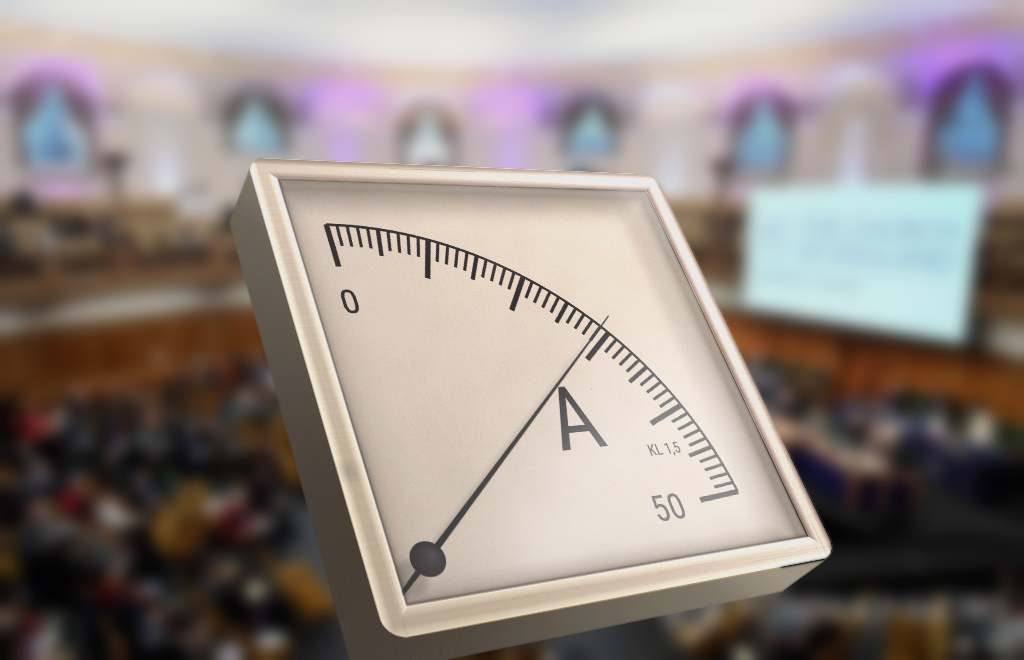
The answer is A 29
